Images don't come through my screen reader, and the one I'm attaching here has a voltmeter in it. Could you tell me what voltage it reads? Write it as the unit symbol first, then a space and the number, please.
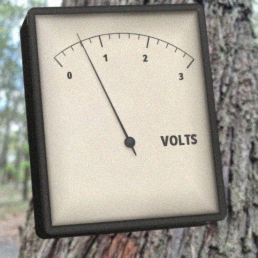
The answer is V 0.6
